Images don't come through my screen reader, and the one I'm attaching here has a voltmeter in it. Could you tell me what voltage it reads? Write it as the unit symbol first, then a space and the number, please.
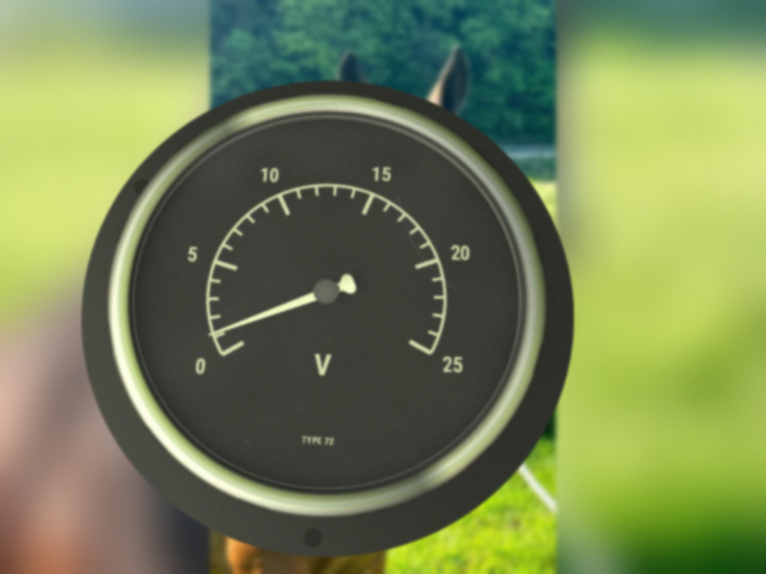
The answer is V 1
